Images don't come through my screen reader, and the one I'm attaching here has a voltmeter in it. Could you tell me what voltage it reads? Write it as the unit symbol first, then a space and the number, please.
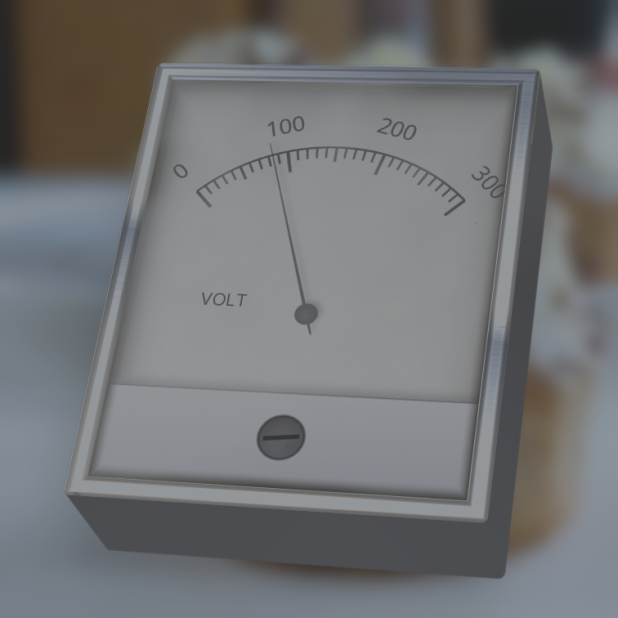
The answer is V 85
